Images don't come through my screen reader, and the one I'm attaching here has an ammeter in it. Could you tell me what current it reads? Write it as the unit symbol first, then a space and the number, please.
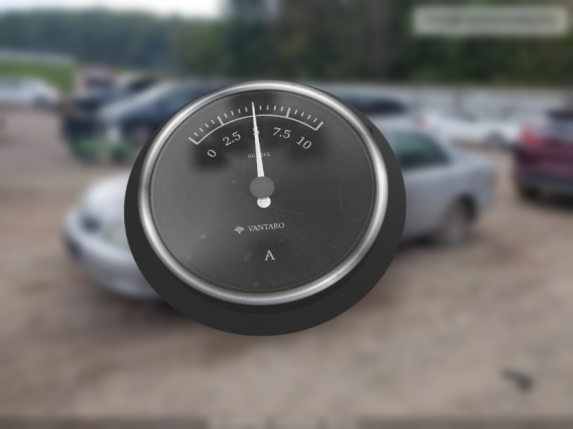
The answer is A 5
